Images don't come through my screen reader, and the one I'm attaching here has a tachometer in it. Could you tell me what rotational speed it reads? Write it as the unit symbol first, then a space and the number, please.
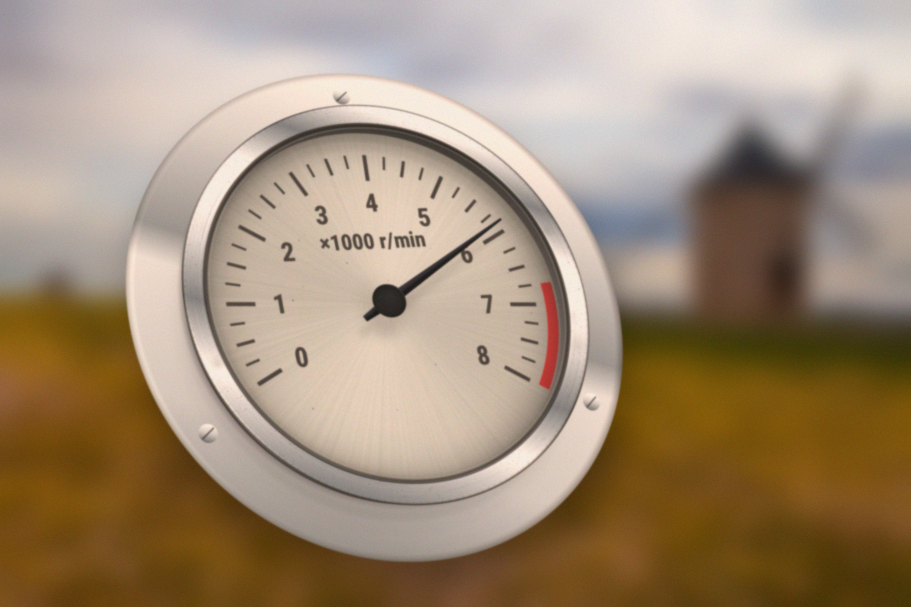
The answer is rpm 5875
